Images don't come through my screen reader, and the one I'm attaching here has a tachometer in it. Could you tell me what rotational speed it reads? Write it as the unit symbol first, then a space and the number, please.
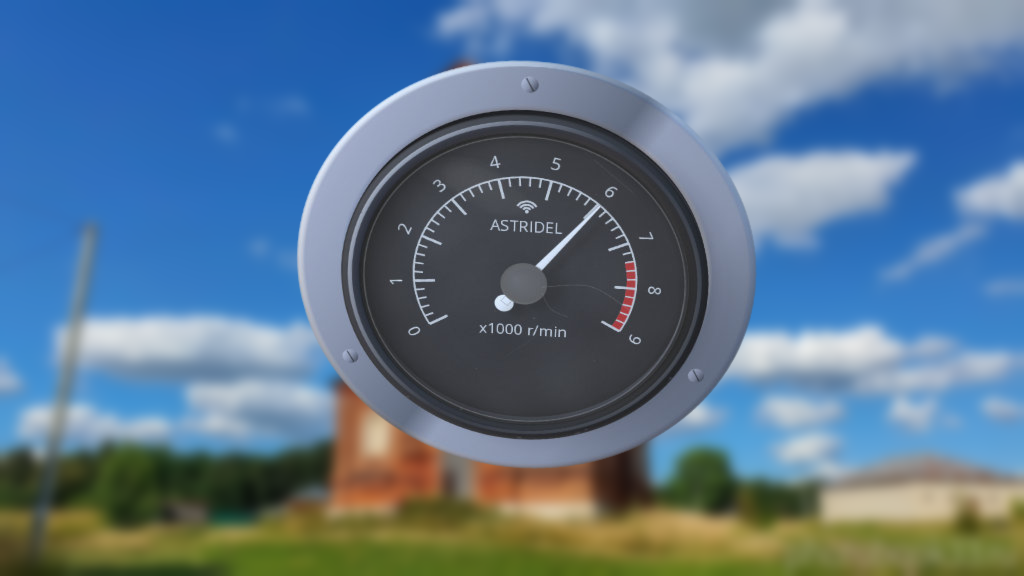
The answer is rpm 6000
